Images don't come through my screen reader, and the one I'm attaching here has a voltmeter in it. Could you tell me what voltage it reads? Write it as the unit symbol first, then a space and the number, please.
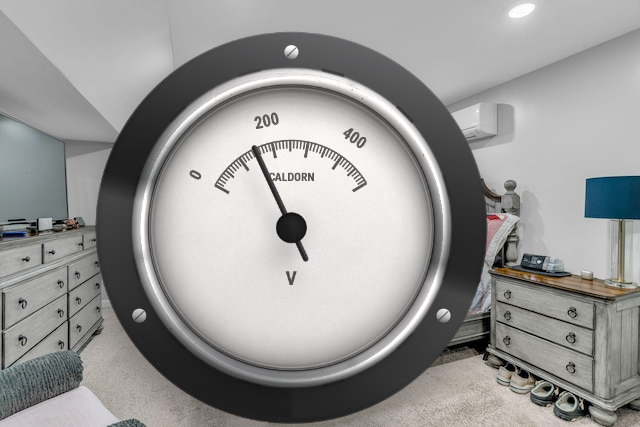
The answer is V 150
